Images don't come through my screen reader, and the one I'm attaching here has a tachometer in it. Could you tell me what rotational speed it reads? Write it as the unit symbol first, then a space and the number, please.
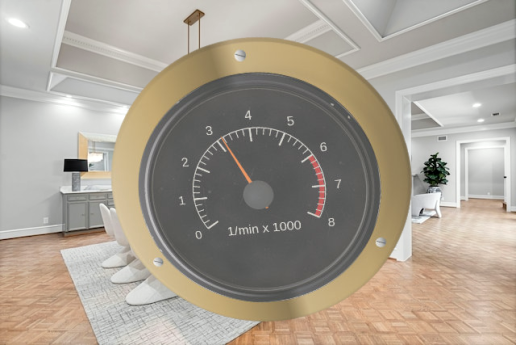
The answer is rpm 3200
